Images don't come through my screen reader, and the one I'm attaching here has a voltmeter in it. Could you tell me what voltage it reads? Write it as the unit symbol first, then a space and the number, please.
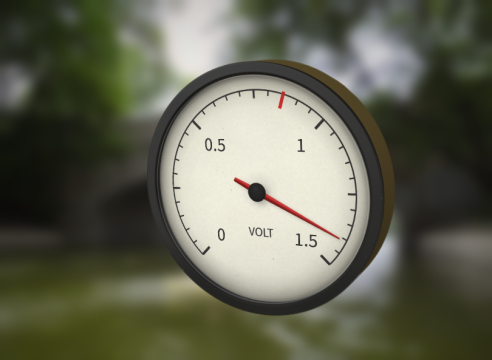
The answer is V 1.4
